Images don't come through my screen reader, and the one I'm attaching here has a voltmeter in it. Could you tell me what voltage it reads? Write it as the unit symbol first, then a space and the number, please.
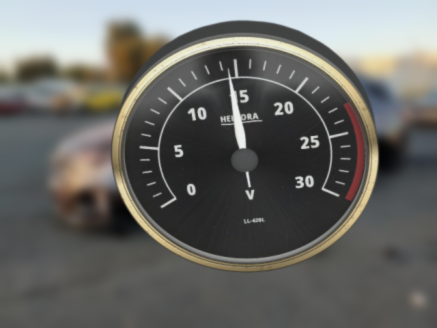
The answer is V 14.5
